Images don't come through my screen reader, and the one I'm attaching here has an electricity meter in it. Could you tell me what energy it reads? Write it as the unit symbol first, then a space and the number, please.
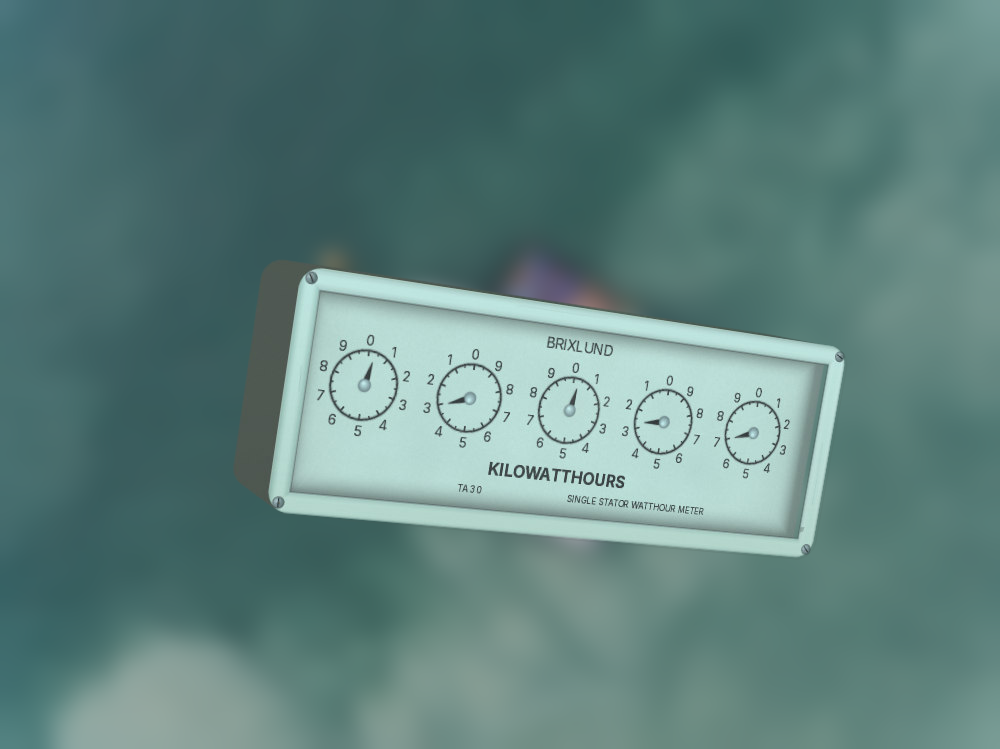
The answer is kWh 3027
